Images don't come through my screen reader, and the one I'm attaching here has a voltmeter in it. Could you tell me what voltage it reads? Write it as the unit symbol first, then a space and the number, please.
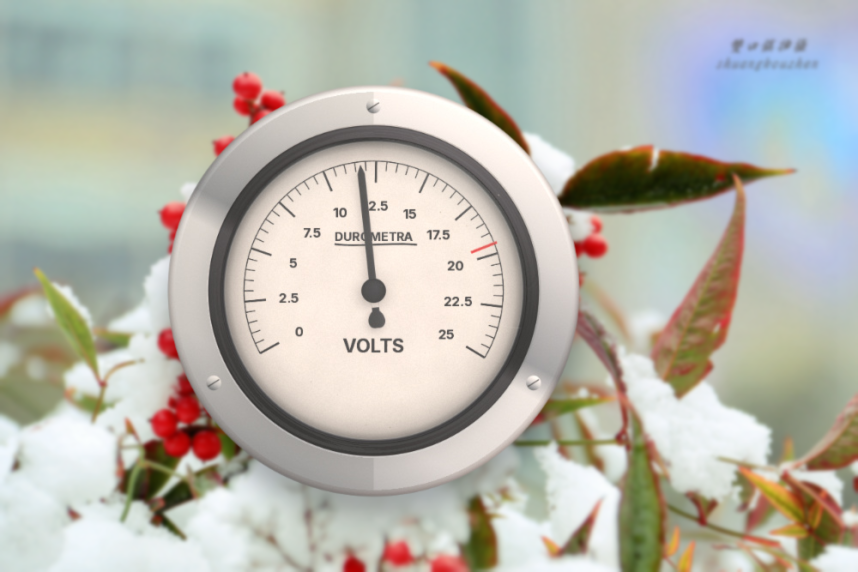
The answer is V 11.75
